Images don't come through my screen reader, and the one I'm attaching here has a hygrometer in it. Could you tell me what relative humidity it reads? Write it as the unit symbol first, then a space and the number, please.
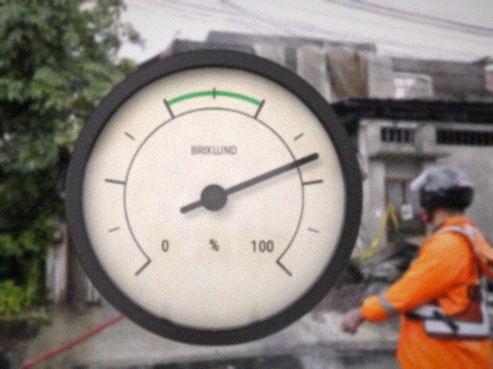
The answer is % 75
